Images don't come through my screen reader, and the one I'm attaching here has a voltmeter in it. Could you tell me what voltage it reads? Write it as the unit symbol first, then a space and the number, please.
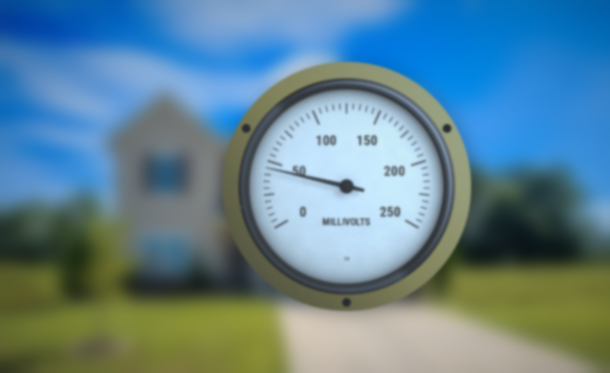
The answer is mV 45
